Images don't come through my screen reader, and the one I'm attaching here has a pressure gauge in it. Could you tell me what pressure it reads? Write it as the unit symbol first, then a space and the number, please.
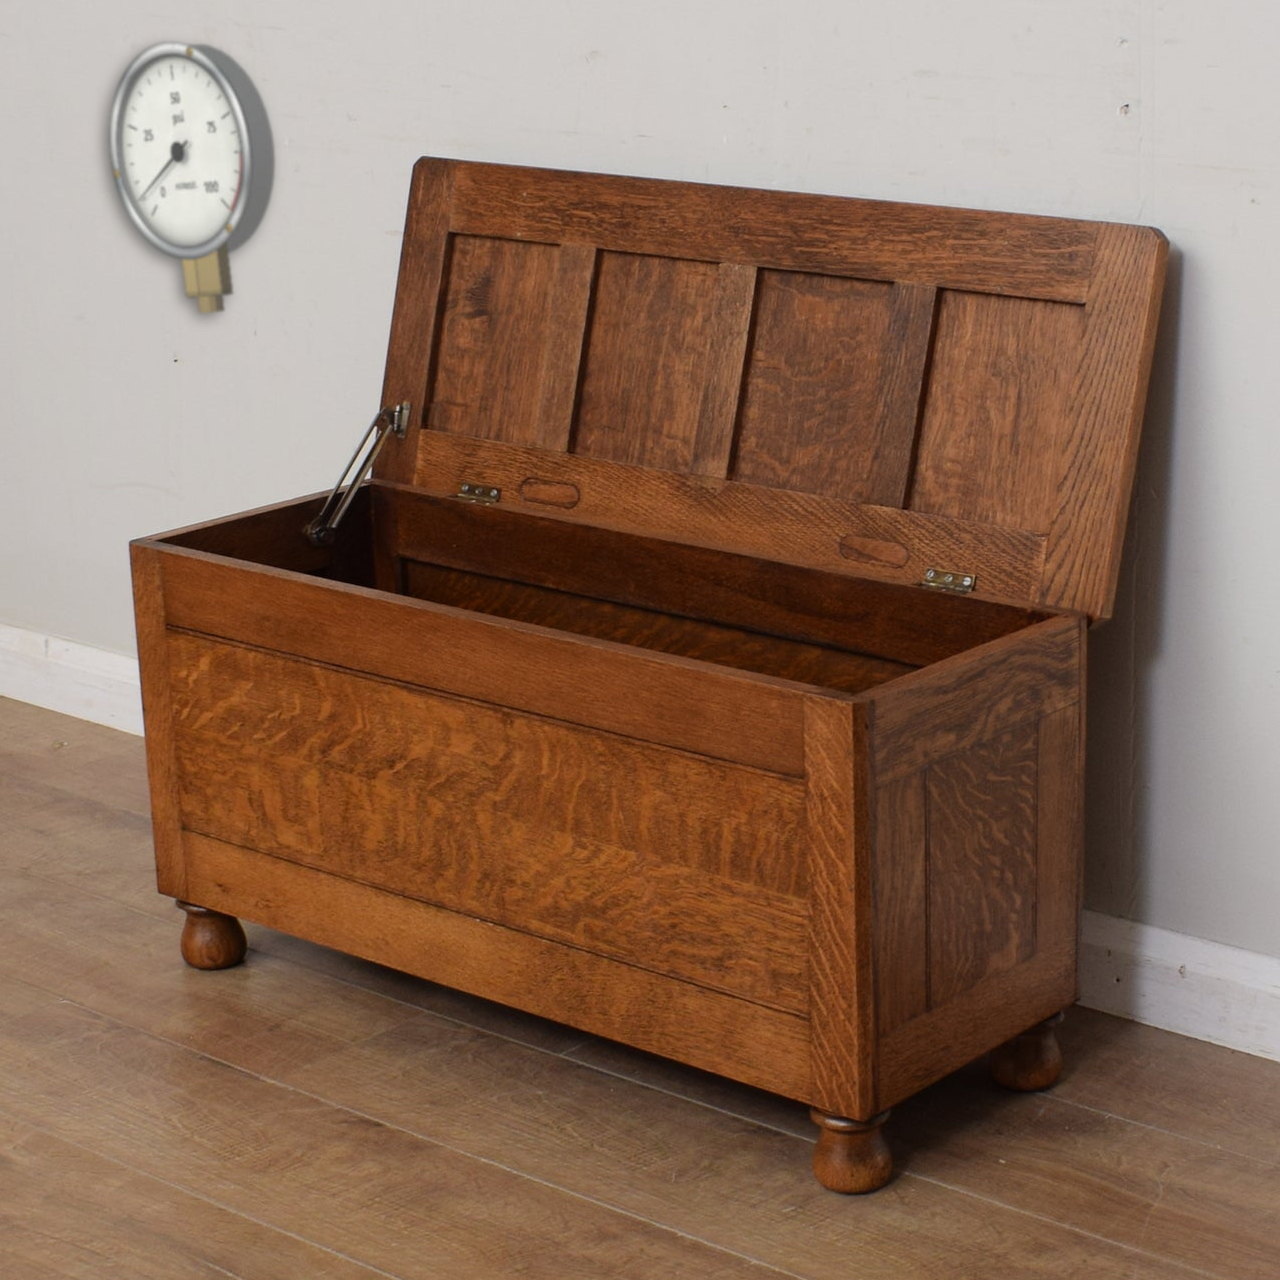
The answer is psi 5
